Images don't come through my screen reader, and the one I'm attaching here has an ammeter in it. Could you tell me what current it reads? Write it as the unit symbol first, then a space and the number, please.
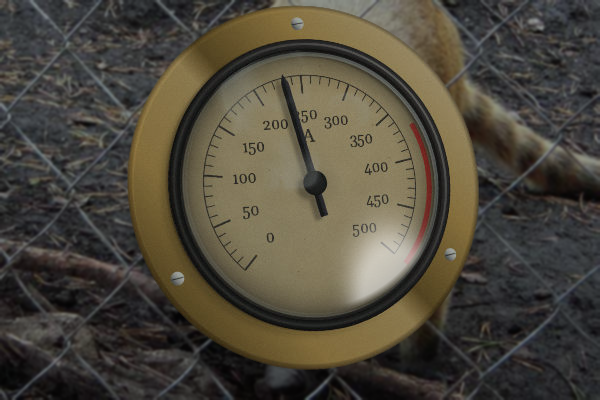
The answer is A 230
